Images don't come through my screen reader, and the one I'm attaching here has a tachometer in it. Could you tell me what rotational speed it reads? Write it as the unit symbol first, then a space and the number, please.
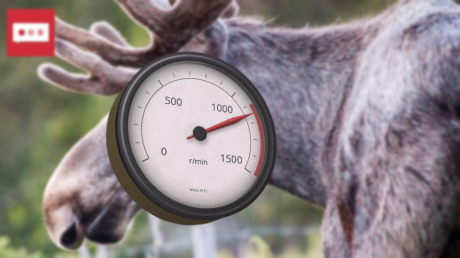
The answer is rpm 1150
